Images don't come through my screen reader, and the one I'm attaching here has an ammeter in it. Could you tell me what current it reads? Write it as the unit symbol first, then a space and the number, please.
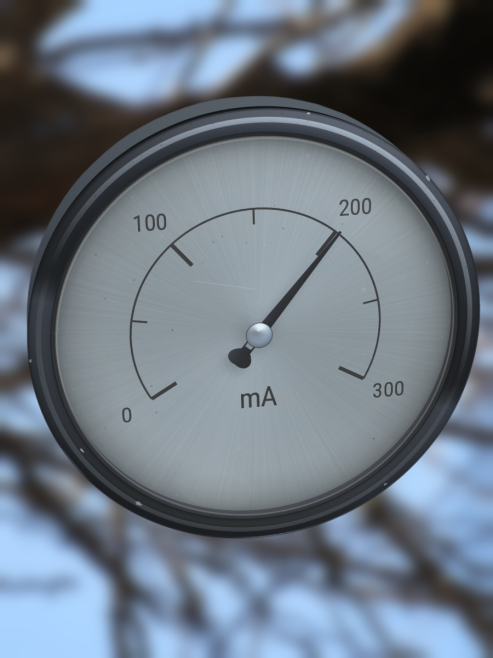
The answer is mA 200
